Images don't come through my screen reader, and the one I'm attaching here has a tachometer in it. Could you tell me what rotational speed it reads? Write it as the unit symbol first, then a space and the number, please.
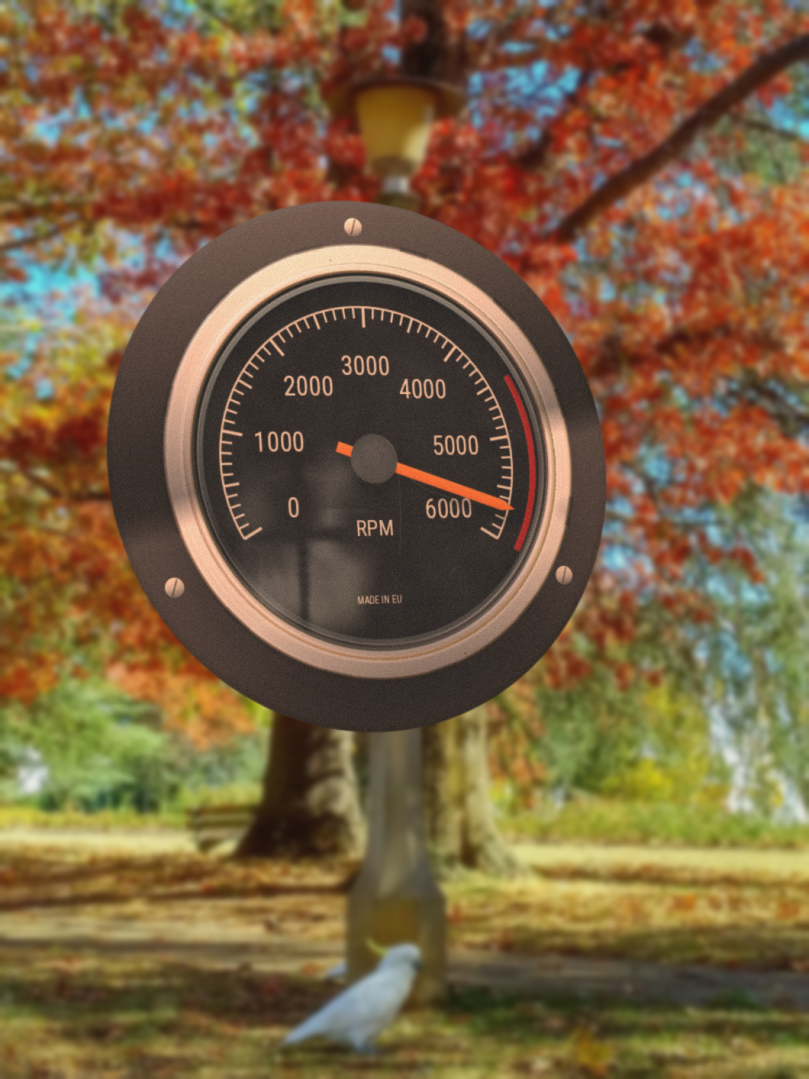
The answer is rpm 5700
